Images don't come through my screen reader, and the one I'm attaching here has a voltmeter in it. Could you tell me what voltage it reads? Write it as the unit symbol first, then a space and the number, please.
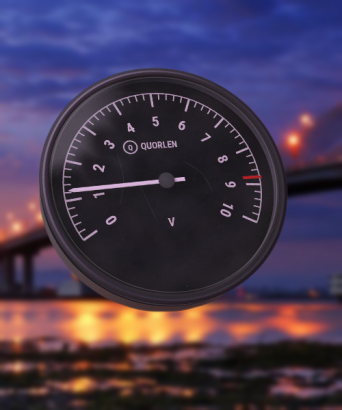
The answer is V 1.2
